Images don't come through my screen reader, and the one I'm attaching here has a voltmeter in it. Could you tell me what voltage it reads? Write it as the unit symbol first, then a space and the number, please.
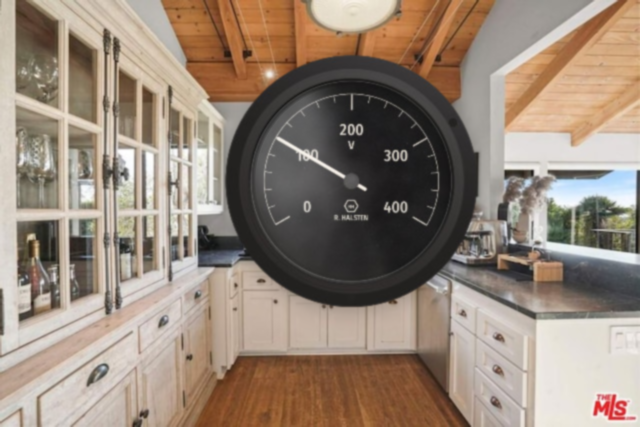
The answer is V 100
